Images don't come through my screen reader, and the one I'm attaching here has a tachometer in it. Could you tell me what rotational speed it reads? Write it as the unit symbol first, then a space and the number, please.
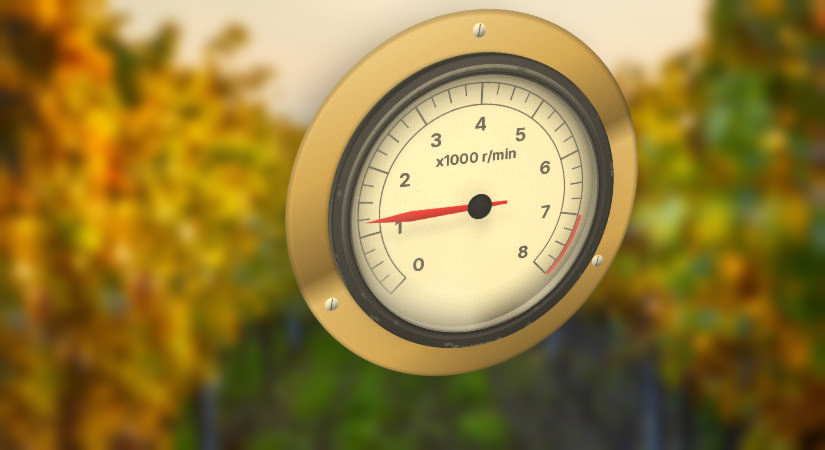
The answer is rpm 1250
